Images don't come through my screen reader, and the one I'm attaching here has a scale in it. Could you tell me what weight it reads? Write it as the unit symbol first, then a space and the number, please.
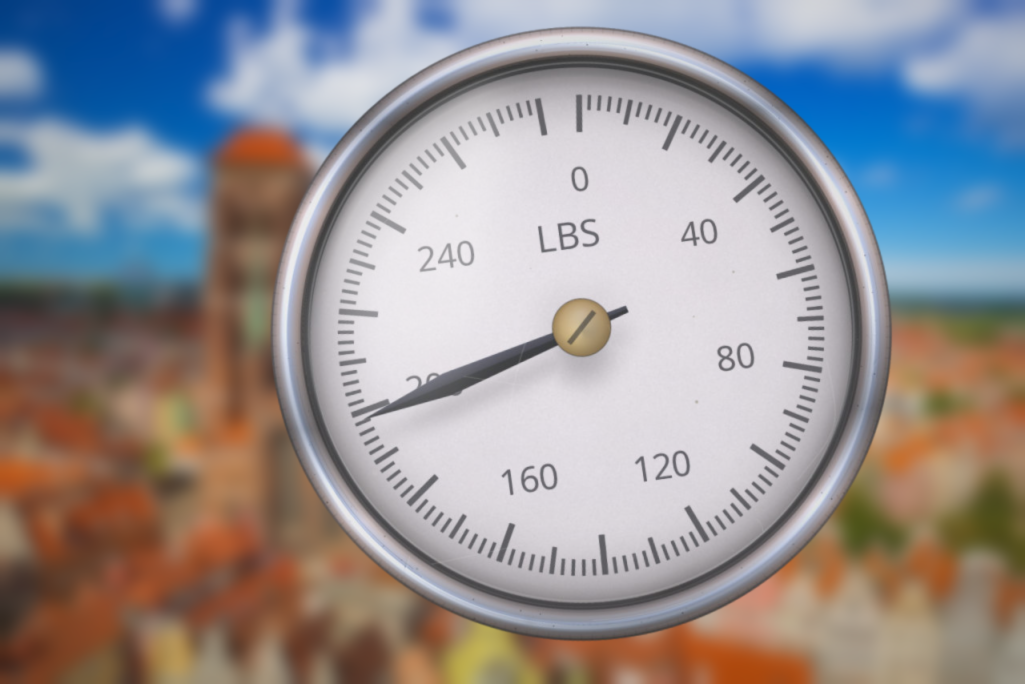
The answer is lb 198
